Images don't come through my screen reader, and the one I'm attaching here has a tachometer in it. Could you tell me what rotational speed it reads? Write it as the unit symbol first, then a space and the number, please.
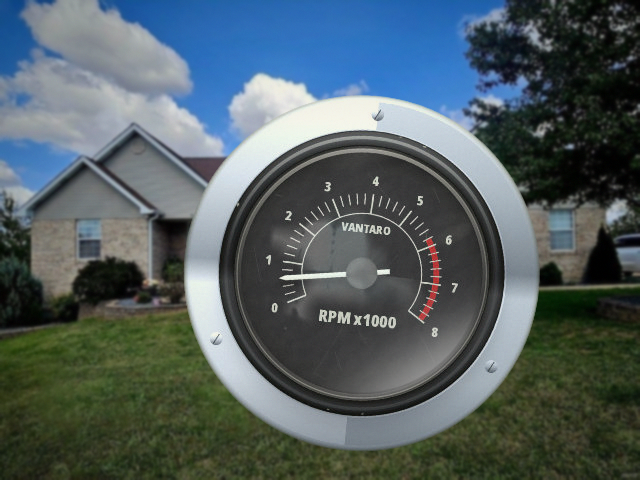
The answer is rpm 600
